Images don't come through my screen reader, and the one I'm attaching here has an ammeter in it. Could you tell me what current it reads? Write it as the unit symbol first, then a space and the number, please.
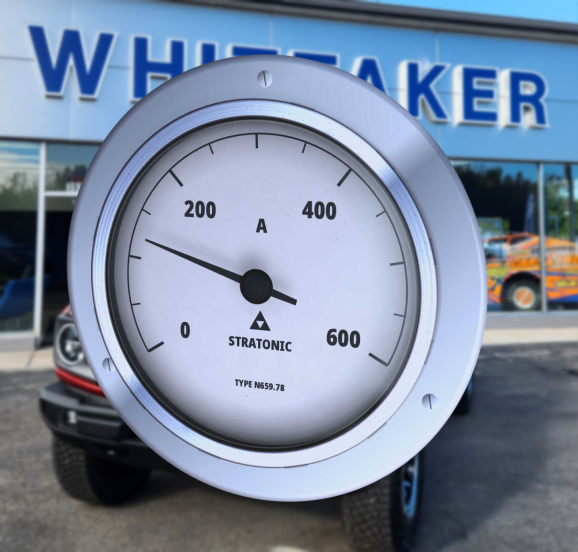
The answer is A 125
